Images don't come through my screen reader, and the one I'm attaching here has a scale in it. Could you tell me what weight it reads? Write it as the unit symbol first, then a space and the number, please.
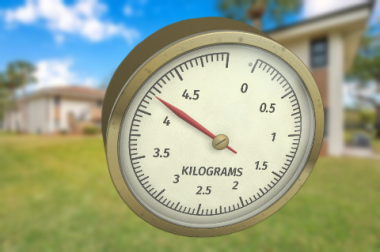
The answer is kg 4.2
